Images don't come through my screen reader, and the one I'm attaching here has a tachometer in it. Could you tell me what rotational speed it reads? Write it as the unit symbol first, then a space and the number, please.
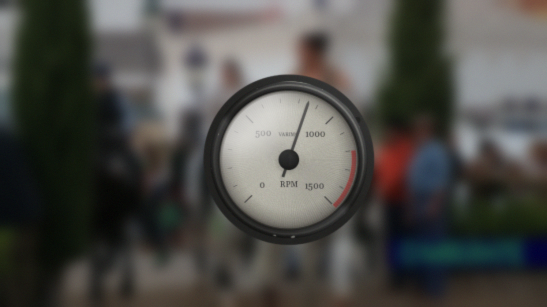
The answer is rpm 850
